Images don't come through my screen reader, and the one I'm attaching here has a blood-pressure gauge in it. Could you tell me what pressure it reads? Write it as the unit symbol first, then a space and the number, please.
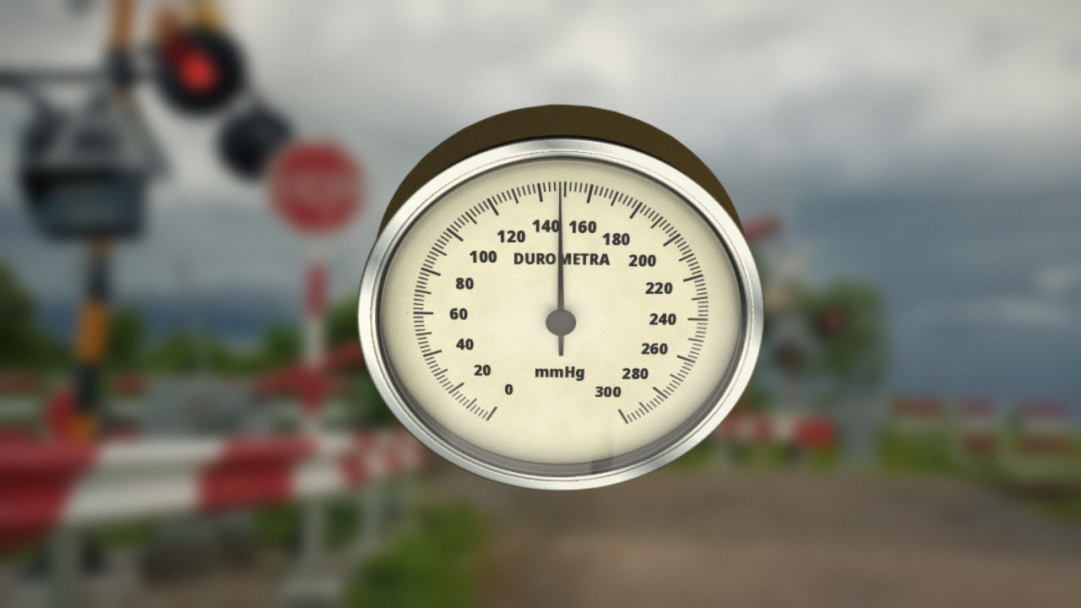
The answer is mmHg 148
